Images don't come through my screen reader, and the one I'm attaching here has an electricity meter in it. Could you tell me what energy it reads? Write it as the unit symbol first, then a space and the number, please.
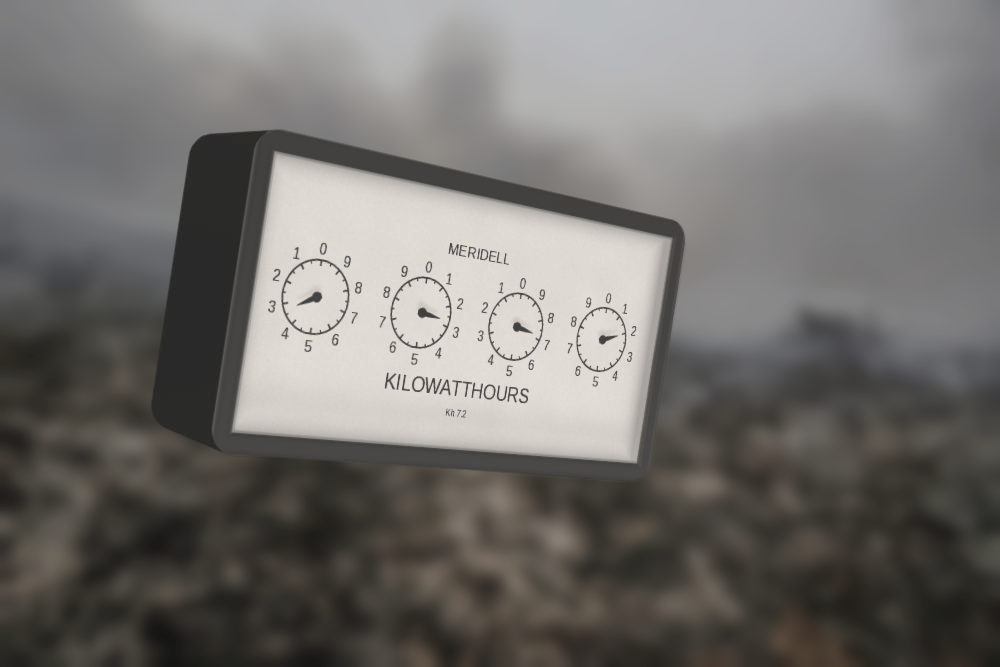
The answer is kWh 3272
